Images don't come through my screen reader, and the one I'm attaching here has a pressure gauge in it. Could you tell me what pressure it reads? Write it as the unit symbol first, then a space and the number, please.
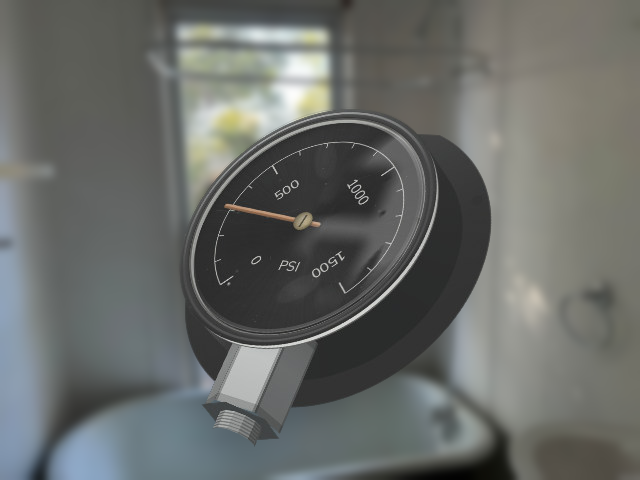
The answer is psi 300
